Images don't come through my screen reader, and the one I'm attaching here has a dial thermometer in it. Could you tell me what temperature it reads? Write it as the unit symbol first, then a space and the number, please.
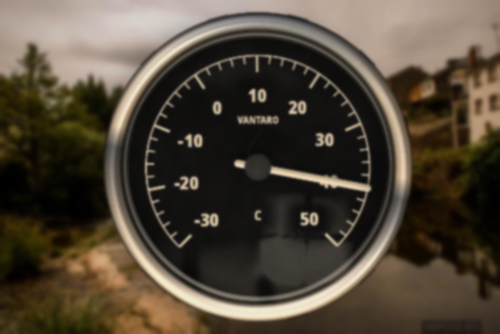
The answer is °C 40
